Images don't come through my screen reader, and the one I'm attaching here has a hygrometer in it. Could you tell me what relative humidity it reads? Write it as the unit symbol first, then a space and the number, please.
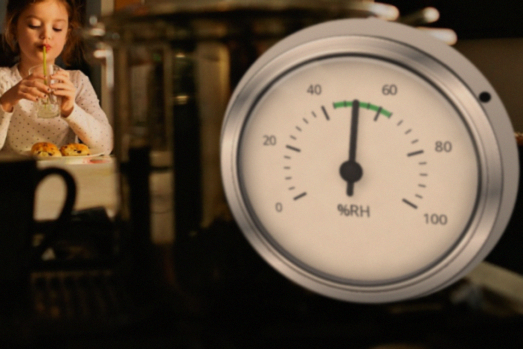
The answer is % 52
